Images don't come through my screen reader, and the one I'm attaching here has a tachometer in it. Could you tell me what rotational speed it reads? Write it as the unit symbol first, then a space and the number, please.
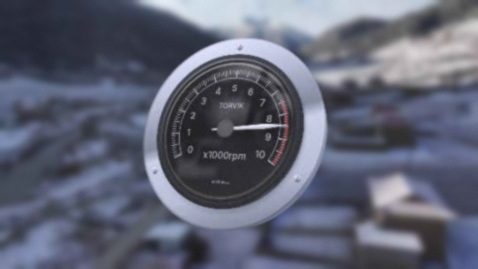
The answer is rpm 8500
